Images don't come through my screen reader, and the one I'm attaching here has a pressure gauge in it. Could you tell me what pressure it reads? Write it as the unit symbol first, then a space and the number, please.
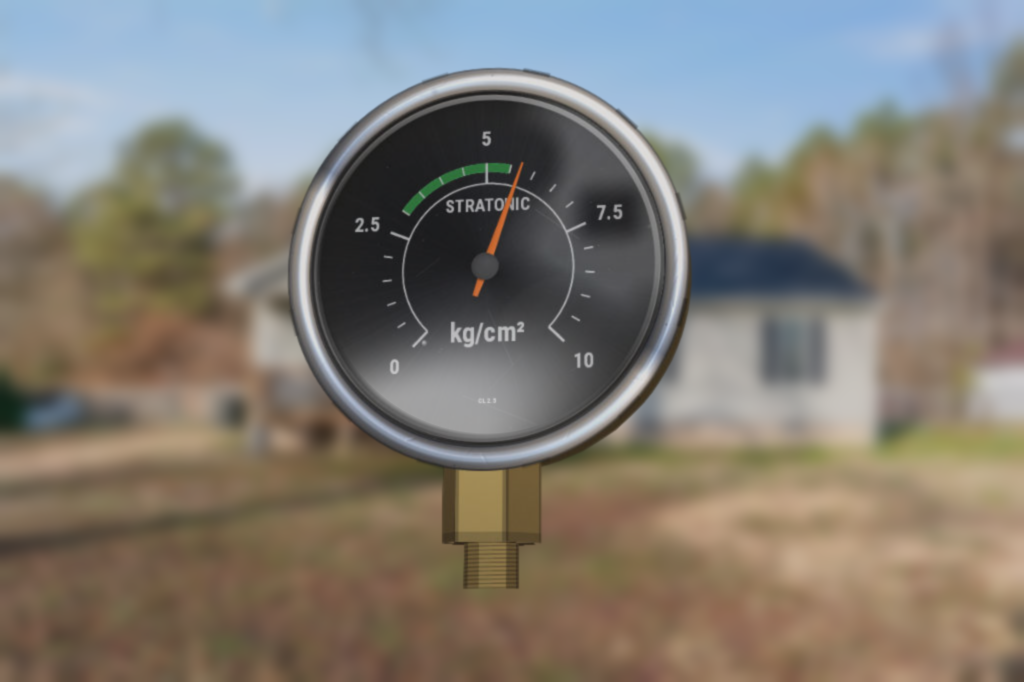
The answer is kg/cm² 5.75
